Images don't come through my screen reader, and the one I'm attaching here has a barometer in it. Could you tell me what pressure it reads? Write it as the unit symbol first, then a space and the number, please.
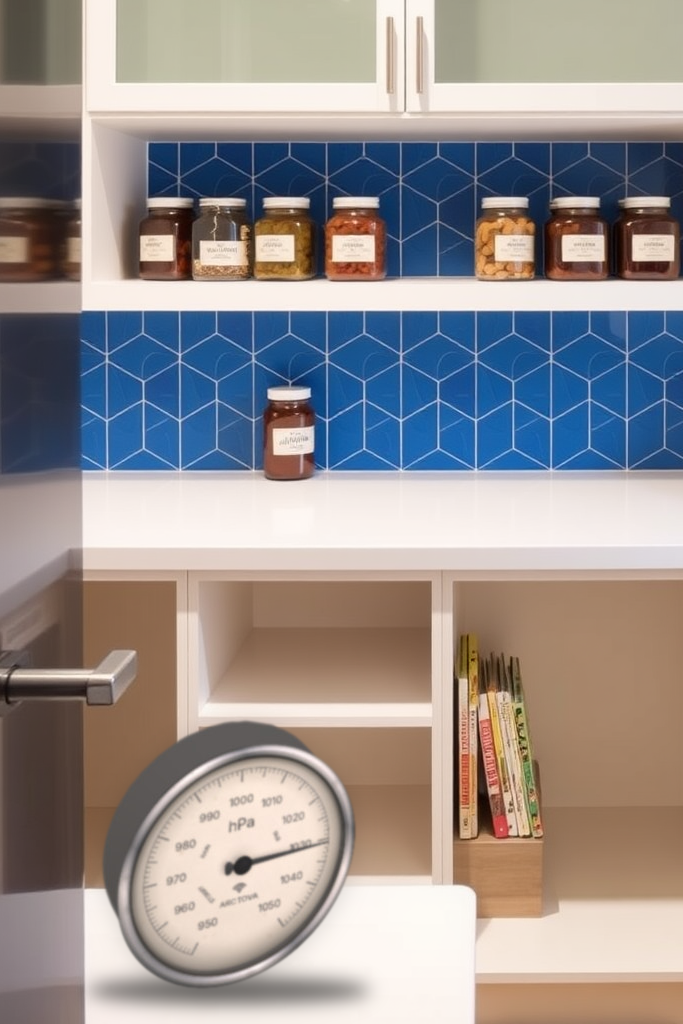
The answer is hPa 1030
